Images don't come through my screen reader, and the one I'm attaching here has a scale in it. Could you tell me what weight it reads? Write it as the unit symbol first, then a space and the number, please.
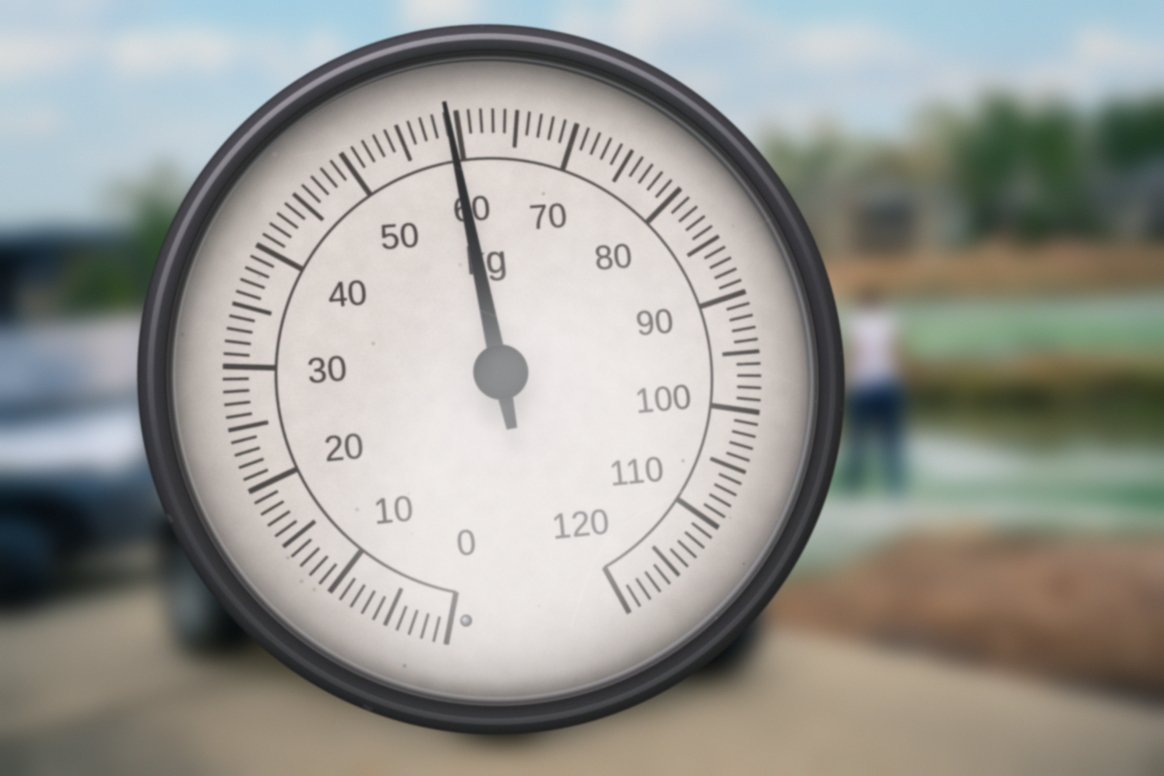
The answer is kg 59
